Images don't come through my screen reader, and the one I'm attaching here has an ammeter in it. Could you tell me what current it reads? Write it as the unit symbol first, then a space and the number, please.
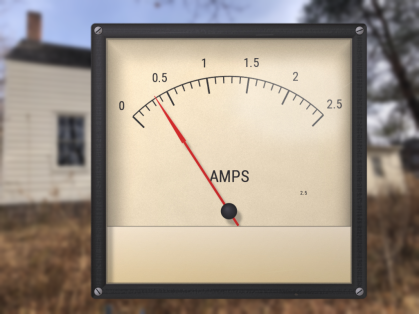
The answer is A 0.35
